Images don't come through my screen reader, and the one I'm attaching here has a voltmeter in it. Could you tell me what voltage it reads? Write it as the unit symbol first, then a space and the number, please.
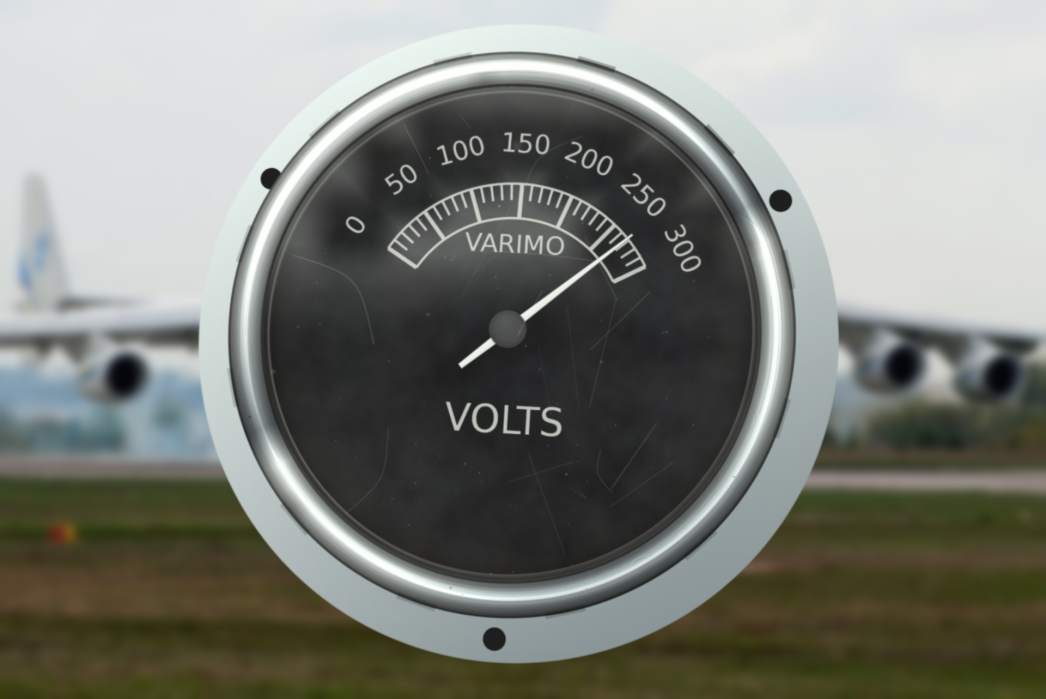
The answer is V 270
